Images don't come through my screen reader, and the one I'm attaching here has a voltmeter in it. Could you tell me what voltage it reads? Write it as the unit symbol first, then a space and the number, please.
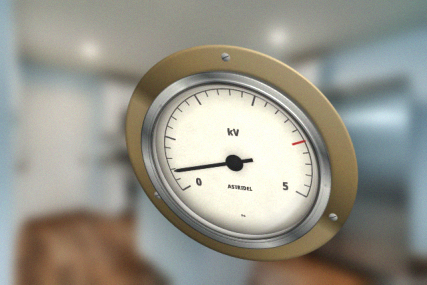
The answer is kV 0.4
